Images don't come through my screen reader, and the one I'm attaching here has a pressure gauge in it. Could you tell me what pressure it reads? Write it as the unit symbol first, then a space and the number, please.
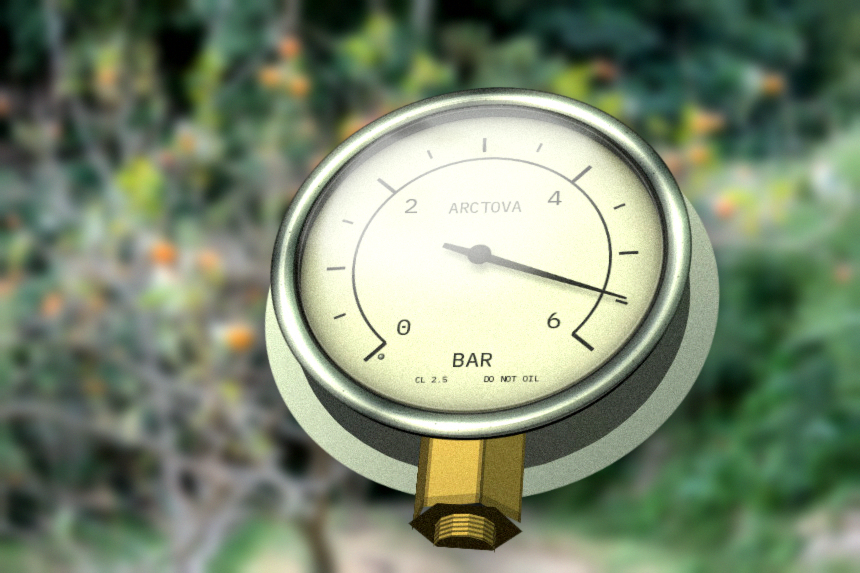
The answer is bar 5.5
